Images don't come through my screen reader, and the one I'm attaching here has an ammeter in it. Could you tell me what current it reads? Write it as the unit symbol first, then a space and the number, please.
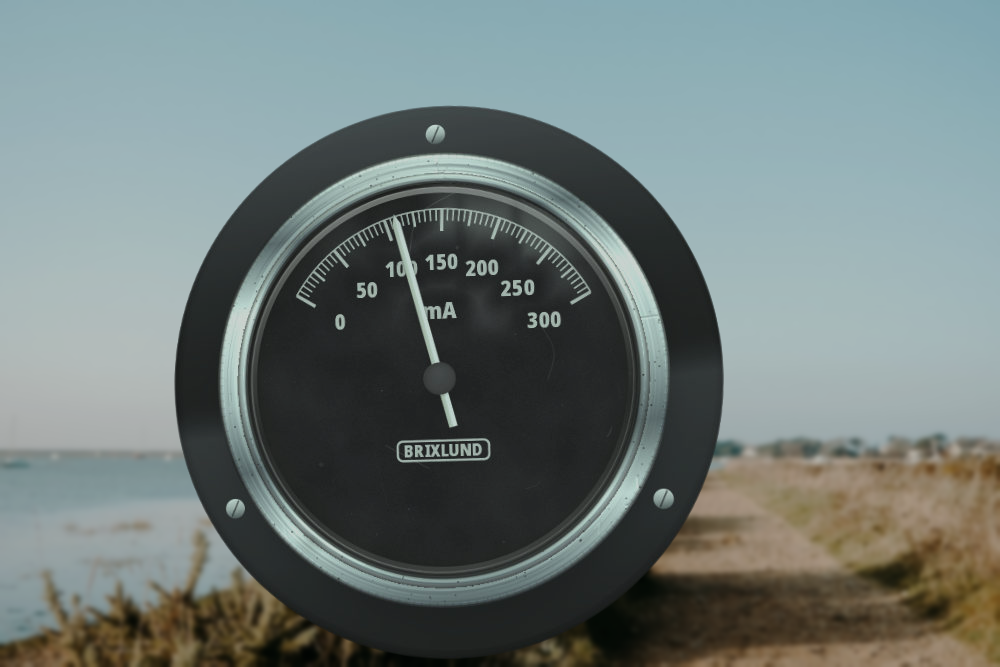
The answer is mA 110
